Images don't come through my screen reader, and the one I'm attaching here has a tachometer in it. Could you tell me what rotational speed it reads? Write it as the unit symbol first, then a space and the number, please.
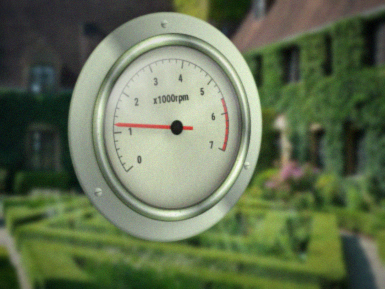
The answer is rpm 1200
